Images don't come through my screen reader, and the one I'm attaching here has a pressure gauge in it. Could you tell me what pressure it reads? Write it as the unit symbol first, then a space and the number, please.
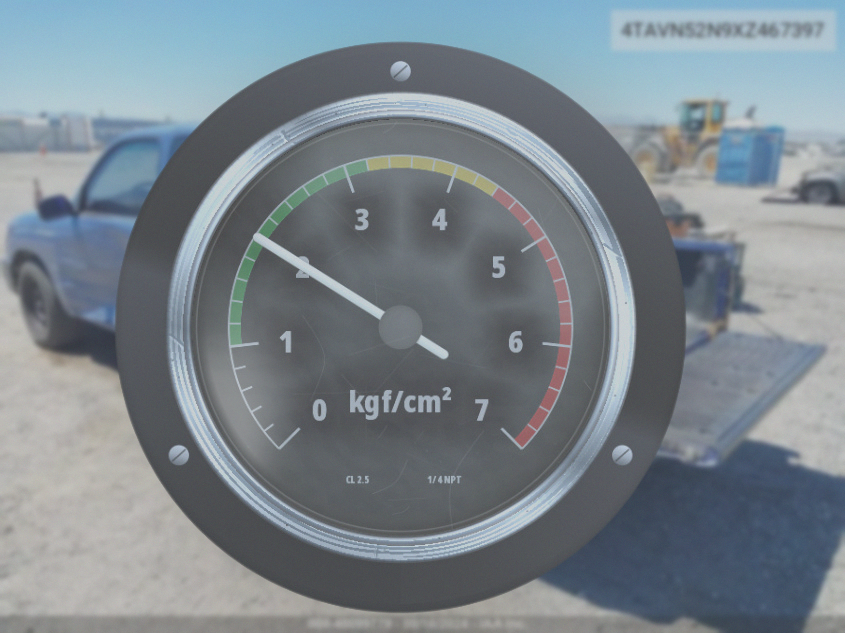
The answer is kg/cm² 2
